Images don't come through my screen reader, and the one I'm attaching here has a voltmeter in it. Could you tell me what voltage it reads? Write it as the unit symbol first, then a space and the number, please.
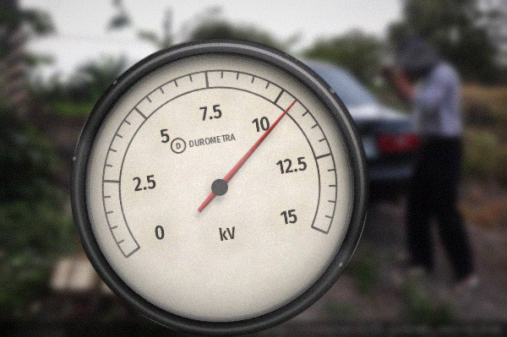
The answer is kV 10.5
